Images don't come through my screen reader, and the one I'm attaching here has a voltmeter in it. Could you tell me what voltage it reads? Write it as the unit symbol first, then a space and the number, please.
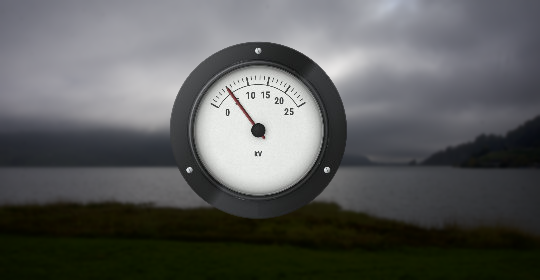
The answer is kV 5
